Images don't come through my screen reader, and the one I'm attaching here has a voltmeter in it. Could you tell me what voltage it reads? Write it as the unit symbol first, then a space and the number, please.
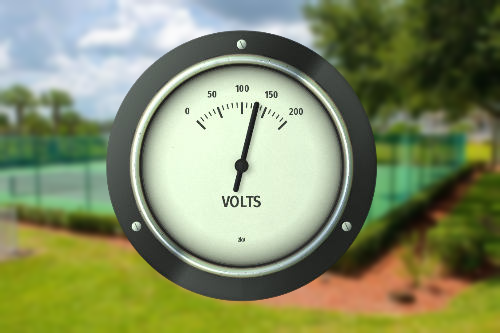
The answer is V 130
